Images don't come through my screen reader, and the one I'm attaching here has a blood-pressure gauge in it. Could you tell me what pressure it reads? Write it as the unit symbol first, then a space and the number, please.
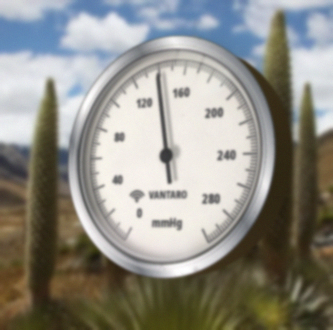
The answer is mmHg 140
